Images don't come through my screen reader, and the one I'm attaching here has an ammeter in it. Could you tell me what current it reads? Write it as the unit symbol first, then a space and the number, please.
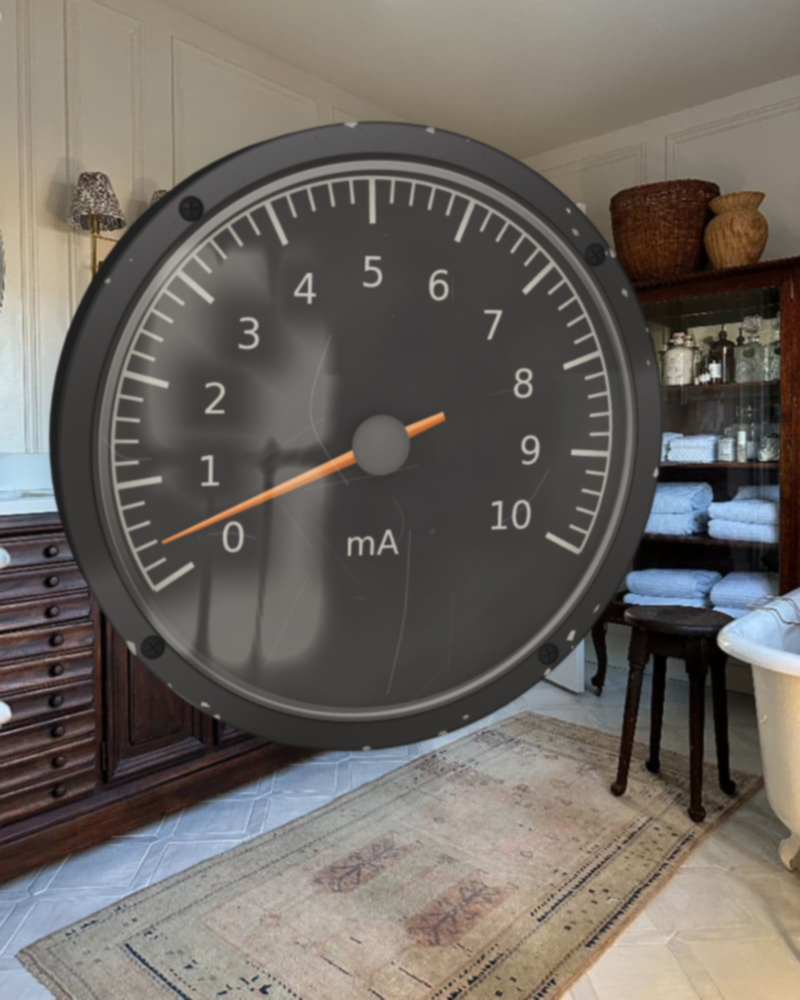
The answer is mA 0.4
